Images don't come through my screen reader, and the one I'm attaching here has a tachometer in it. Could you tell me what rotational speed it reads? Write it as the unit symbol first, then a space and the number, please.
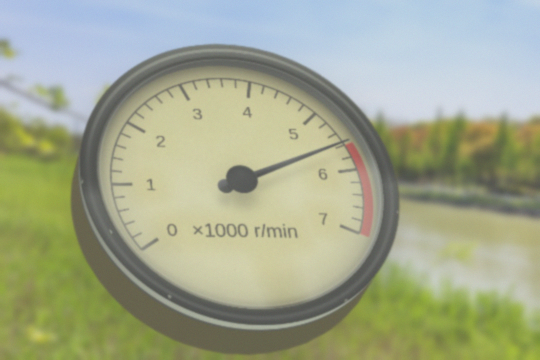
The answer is rpm 5600
